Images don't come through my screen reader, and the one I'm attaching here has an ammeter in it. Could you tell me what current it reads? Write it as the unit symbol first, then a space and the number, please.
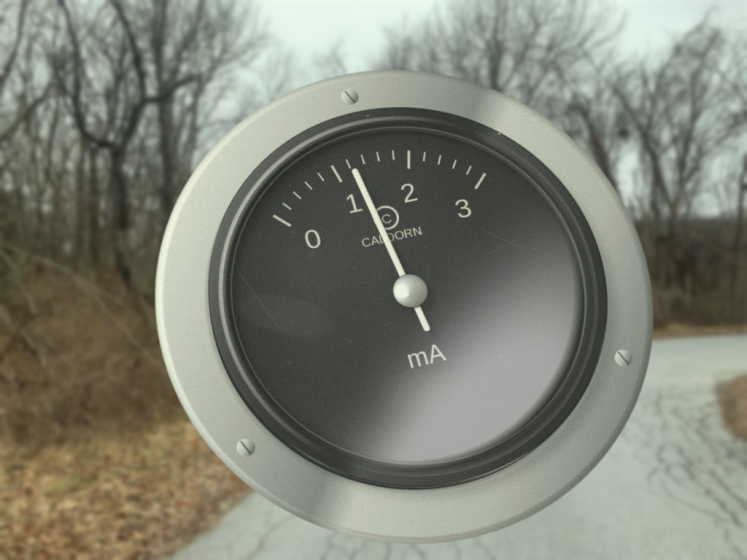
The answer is mA 1.2
